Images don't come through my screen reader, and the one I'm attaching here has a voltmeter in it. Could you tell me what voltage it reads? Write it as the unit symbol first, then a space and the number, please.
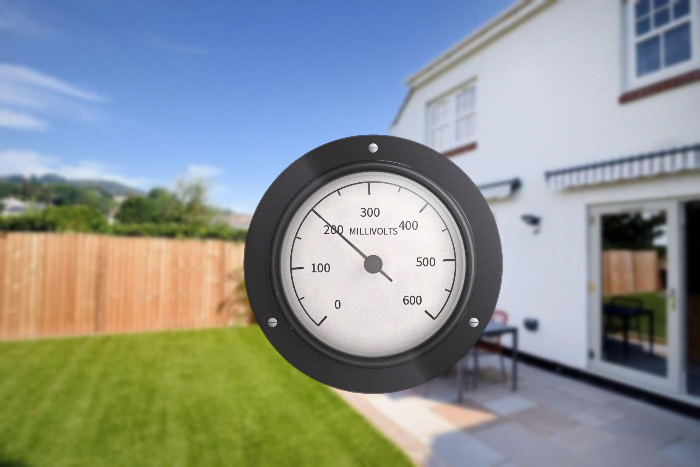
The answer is mV 200
